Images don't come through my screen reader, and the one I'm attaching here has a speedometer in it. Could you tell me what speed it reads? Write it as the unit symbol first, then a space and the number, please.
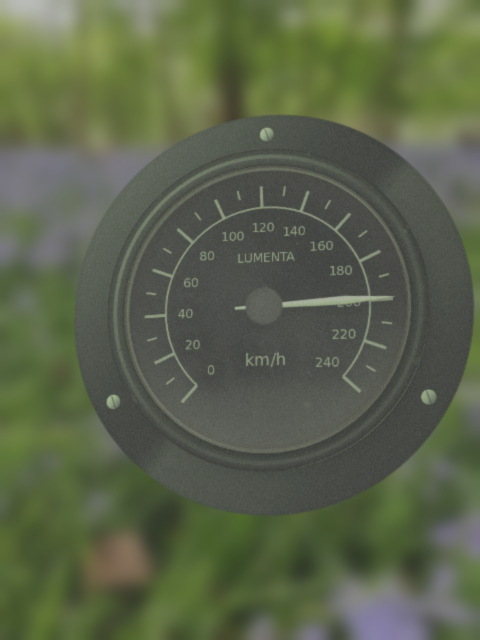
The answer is km/h 200
